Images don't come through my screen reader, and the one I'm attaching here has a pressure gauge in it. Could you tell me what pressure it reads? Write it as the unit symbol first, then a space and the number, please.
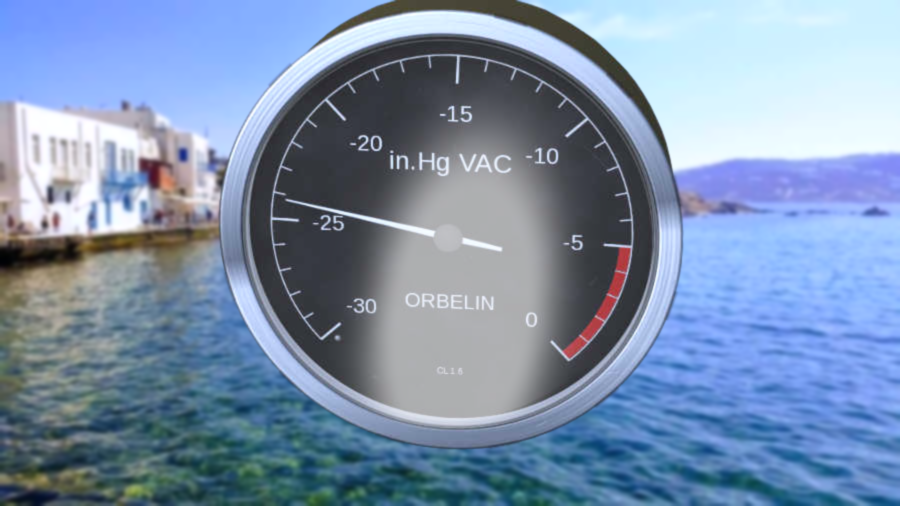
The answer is inHg -24
